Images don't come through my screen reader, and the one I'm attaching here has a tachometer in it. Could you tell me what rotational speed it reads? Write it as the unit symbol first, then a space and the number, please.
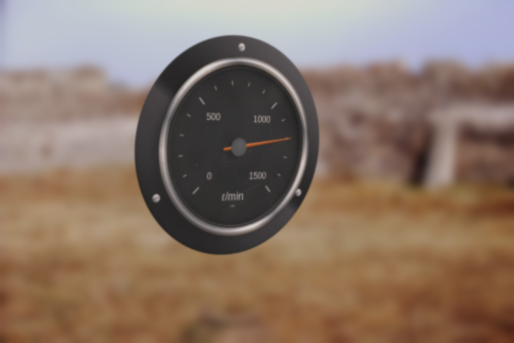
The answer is rpm 1200
